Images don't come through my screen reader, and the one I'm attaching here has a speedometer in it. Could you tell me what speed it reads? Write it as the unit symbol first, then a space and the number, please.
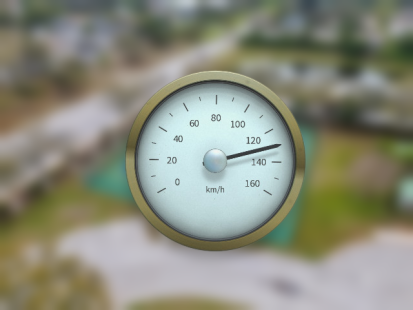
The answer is km/h 130
